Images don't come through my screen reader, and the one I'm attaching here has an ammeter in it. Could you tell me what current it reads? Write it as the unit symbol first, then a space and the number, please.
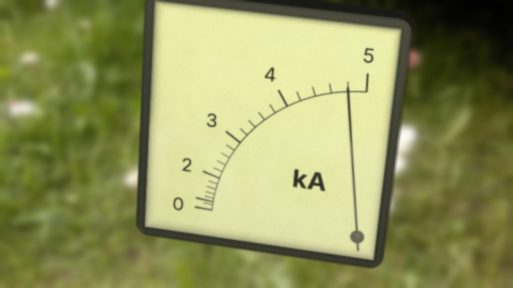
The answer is kA 4.8
